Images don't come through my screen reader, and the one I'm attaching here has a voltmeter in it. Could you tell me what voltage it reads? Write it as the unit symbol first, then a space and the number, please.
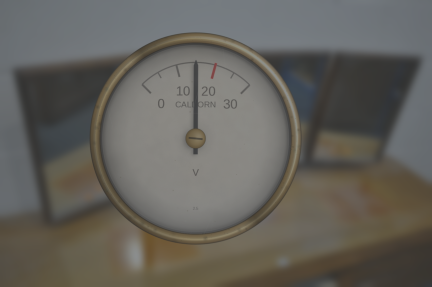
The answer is V 15
